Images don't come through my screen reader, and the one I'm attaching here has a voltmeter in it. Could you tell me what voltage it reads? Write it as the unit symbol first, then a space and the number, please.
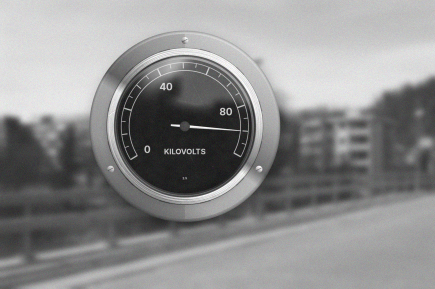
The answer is kV 90
